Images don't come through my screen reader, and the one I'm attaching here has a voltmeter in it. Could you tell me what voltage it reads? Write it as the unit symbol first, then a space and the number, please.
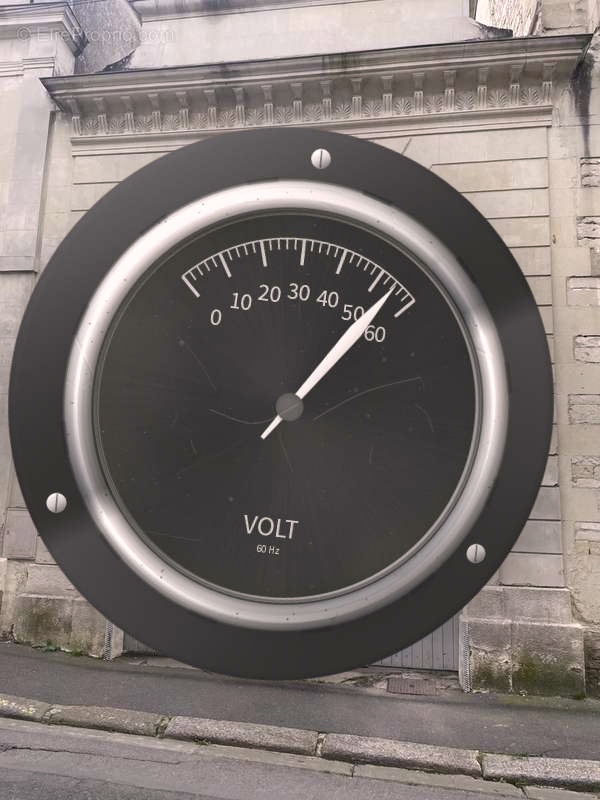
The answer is V 54
